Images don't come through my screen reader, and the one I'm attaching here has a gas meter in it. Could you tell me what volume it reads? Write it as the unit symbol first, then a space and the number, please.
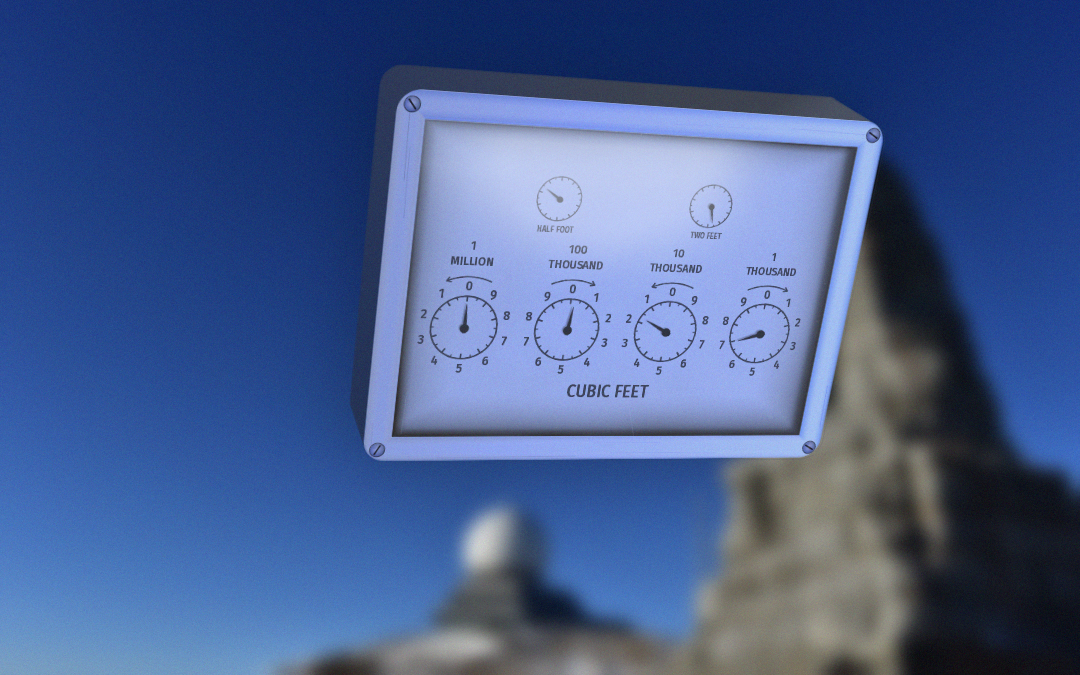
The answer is ft³ 1700
